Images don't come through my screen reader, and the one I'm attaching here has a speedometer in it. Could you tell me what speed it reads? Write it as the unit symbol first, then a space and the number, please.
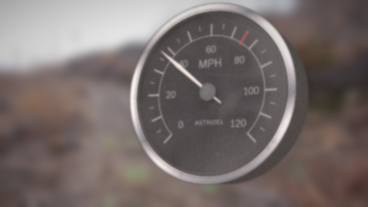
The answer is mph 37.5
